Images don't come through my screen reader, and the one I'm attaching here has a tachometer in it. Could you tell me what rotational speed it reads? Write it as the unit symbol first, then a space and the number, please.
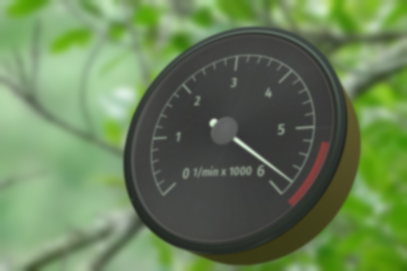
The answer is rpm 5800
